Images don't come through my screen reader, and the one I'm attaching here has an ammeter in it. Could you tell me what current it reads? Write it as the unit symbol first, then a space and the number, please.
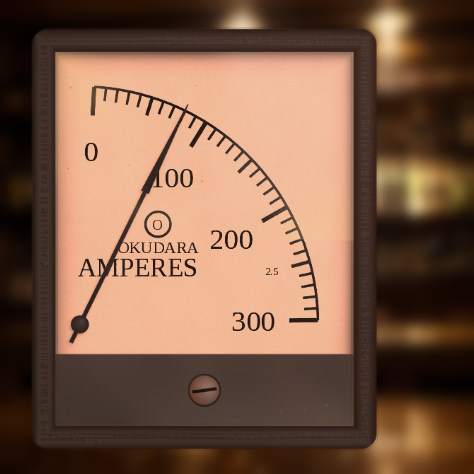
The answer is A 80
